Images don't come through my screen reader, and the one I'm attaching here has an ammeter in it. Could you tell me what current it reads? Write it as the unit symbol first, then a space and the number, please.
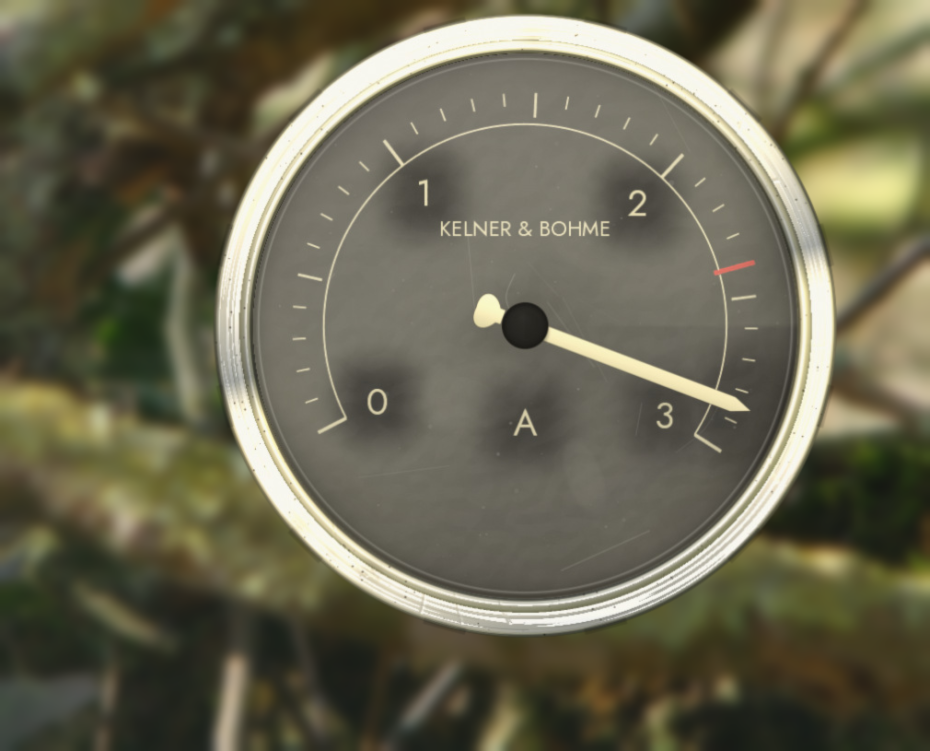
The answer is A 2.85
